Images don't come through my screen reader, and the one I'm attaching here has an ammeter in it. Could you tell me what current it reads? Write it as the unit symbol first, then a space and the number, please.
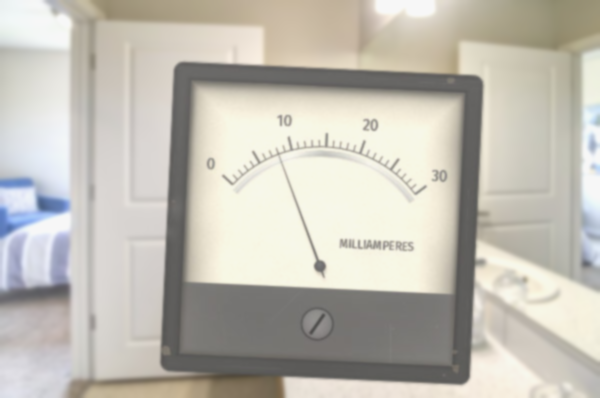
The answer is mA 8
